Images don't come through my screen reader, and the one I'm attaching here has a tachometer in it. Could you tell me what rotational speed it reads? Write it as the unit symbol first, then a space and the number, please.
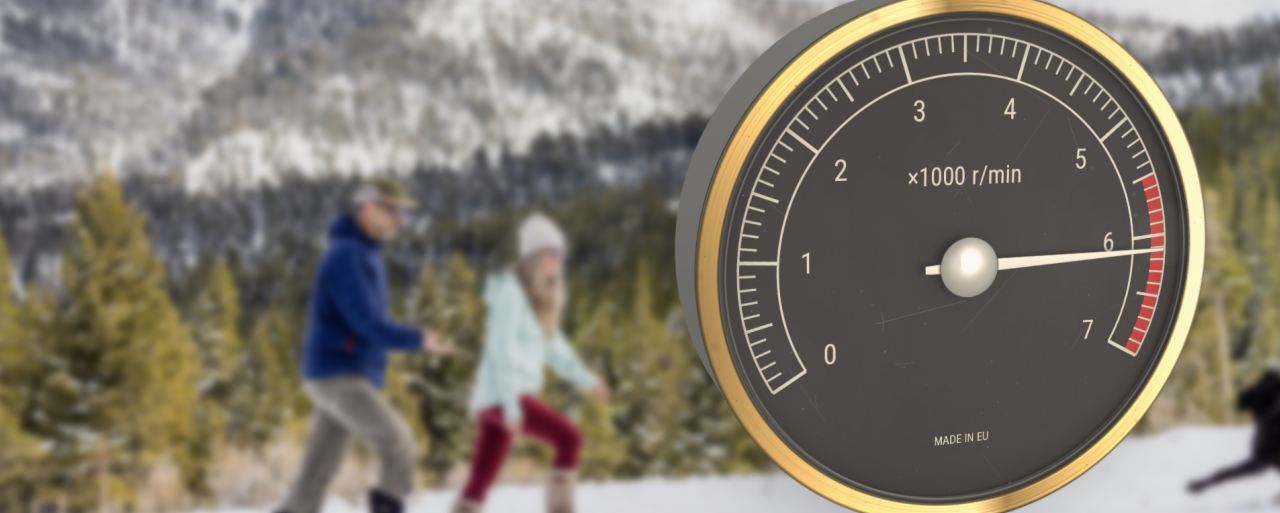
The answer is rpm 6100
